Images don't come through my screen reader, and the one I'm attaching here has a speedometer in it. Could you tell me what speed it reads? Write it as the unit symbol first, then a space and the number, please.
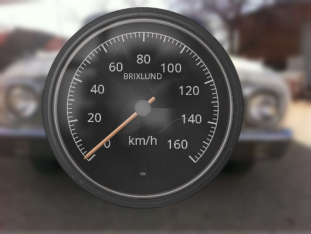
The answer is km/h 2
